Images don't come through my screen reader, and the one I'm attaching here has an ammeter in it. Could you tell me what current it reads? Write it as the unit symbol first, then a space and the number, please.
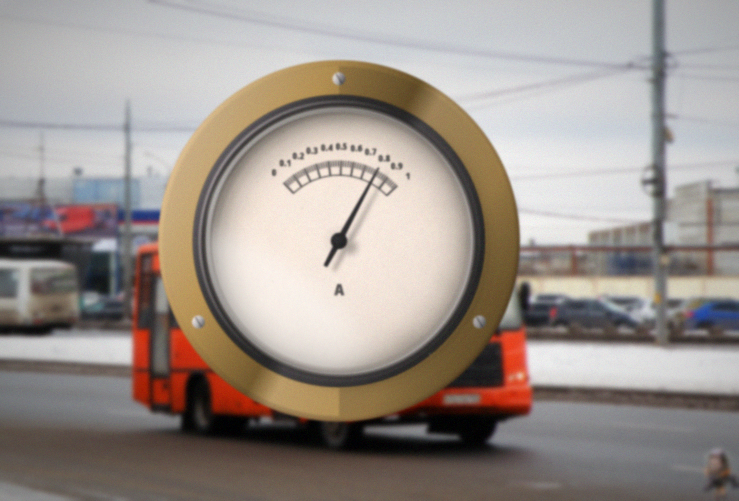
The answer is A 0.8
